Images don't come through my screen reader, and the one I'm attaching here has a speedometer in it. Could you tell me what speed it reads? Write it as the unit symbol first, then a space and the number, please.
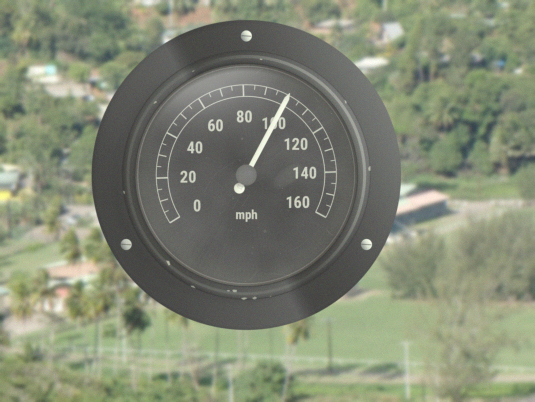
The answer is mph 100
